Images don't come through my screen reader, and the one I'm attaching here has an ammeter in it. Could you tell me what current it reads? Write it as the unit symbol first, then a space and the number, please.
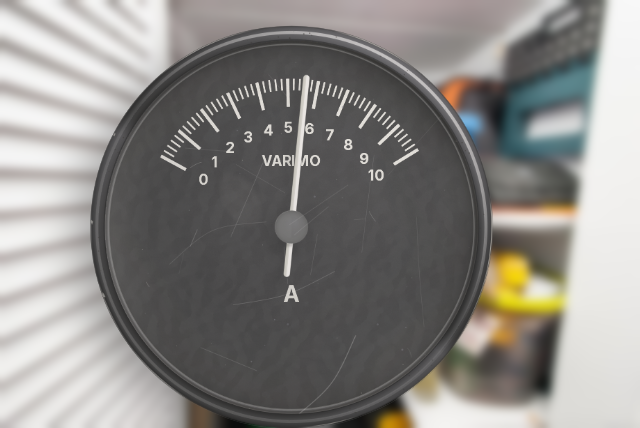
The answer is A 5.6
